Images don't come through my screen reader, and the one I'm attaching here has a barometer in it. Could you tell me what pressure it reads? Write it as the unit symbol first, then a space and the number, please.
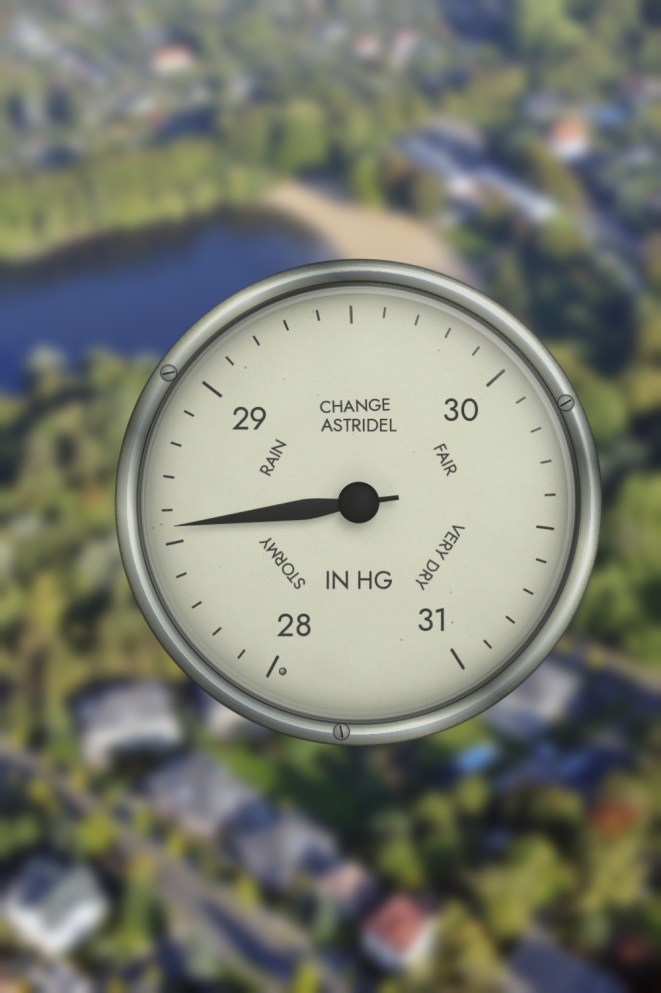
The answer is inHg 28.55
